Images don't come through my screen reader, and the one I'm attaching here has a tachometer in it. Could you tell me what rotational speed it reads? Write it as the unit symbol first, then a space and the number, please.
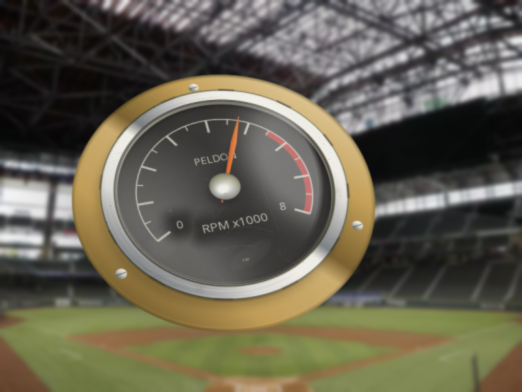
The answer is rpm 4750
